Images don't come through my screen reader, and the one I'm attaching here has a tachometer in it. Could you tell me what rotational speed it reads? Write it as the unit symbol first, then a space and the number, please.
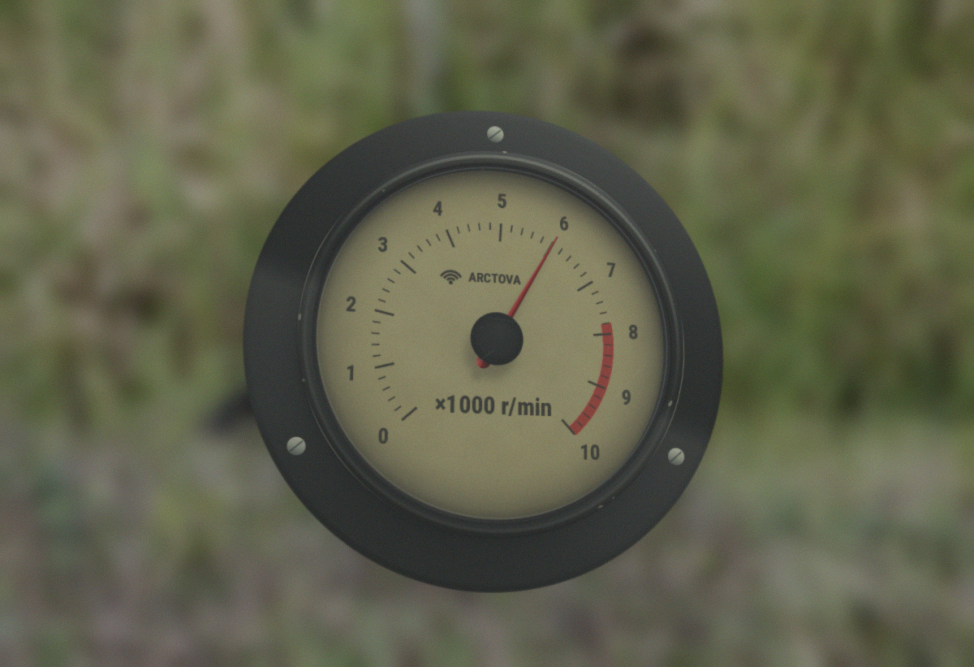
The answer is rpm 6000
